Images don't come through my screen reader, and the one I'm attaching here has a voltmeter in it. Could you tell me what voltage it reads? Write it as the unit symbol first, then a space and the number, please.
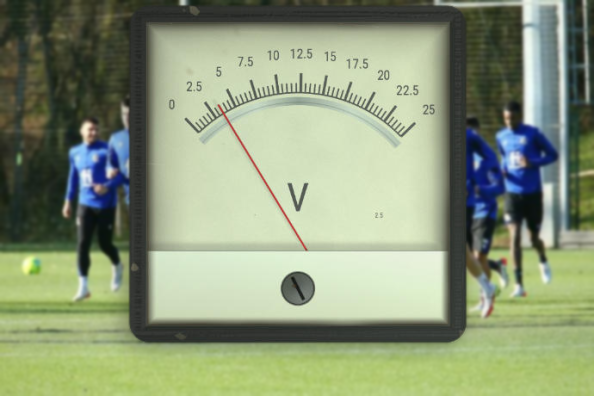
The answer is V 3.5
